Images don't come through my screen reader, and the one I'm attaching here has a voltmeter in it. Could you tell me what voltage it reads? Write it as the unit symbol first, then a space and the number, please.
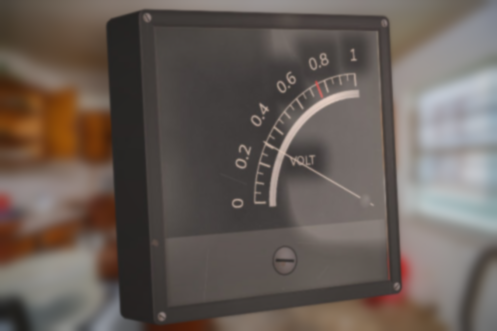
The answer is V 0.3
